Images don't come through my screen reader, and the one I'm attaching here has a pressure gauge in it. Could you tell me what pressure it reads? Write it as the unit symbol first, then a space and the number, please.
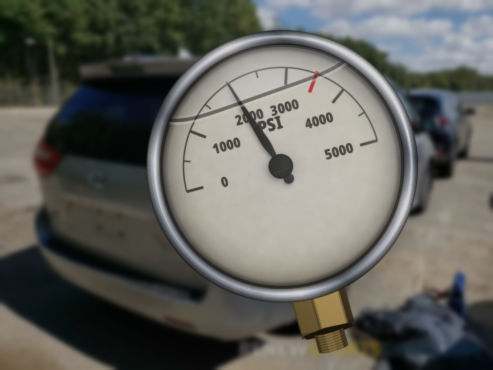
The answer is psi 2000
